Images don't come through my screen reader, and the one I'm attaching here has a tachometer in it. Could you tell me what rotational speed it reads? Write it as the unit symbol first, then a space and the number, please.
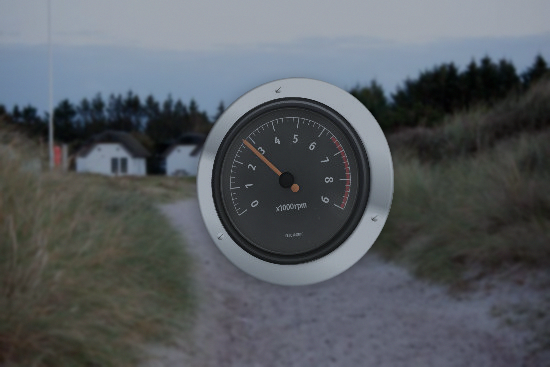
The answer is rpm 2800
